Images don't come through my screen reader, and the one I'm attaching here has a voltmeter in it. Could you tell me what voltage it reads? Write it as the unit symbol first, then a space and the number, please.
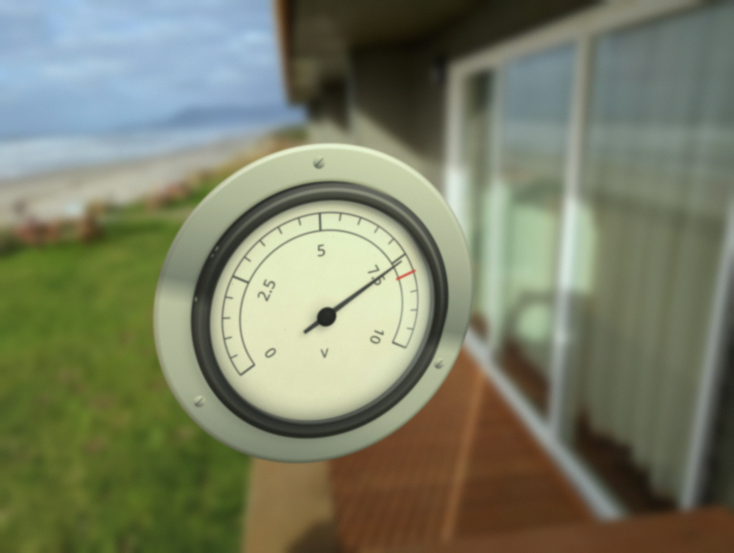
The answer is V 7.5
